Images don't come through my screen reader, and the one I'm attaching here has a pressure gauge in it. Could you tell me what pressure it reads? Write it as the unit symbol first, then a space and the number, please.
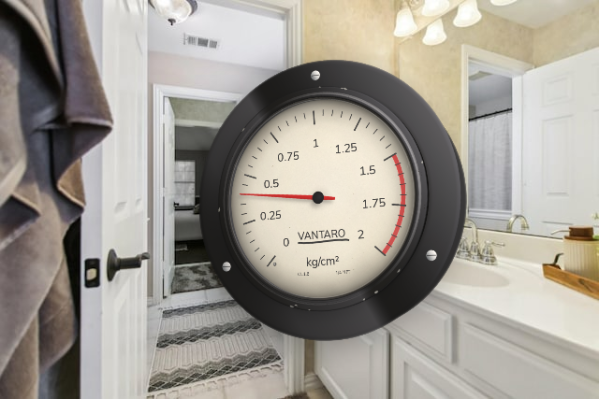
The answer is kg/cm² 0.4
